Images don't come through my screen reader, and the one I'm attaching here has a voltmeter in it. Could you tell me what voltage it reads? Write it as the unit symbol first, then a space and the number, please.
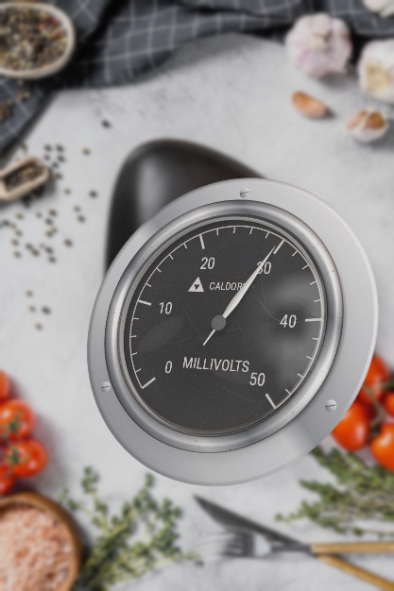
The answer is mV 30
